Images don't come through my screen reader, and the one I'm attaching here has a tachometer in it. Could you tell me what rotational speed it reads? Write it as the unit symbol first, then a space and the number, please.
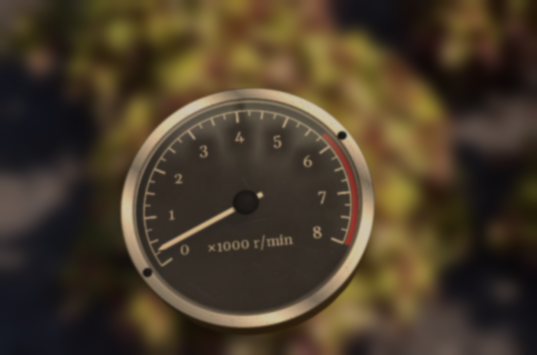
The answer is rpm 250
